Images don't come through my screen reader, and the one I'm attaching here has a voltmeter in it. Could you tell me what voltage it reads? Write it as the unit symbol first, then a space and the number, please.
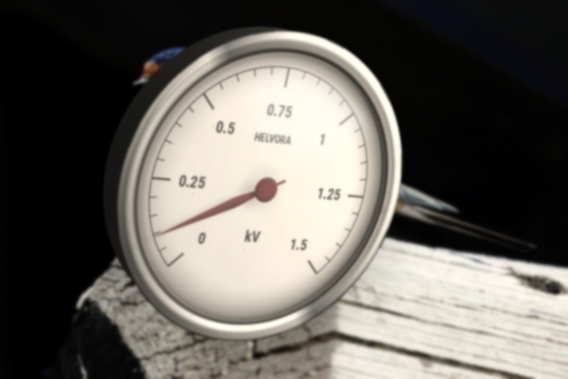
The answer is kV 0.1
